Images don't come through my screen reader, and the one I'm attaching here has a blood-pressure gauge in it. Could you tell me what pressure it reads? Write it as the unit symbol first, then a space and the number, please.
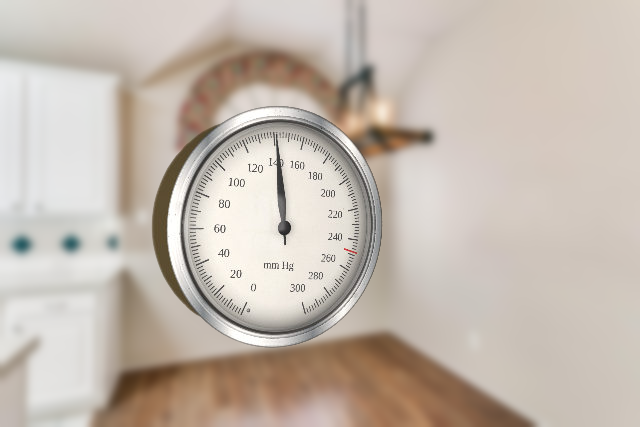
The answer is mmHg 140
